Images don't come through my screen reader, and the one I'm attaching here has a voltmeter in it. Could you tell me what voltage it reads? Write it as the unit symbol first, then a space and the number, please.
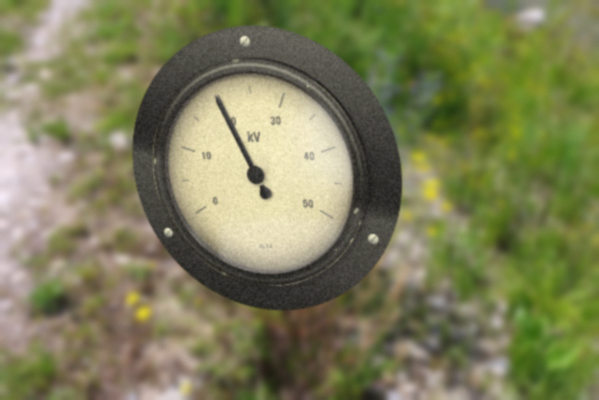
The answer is kV 20
